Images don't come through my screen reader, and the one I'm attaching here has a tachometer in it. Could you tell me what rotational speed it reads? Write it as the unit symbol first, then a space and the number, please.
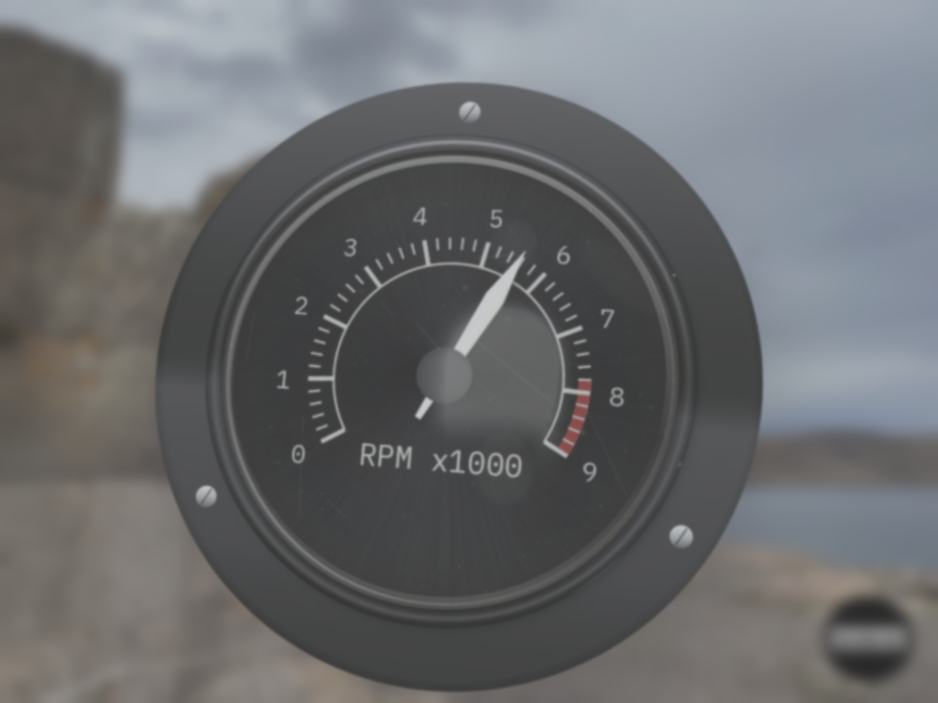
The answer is rpm 5600
